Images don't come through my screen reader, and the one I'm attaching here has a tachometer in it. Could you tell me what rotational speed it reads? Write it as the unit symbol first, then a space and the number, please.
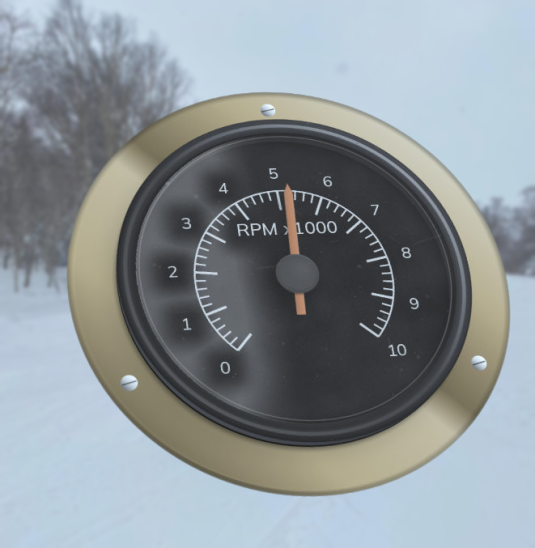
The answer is rpm 5200
